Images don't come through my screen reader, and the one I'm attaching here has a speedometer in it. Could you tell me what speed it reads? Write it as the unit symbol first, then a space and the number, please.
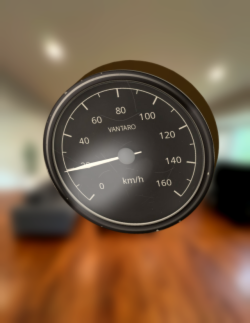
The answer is km/h 20
